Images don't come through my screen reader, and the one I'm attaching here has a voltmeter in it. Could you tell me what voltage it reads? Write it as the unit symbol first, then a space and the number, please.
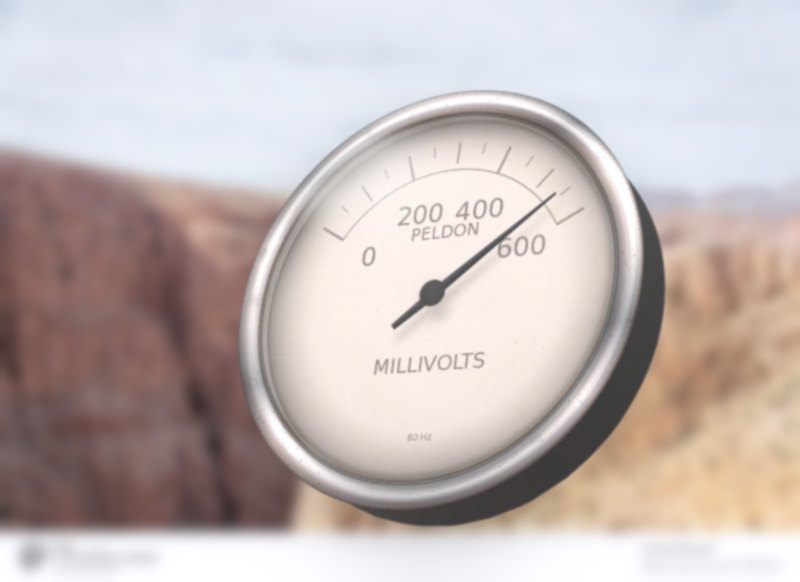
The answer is mV 550
